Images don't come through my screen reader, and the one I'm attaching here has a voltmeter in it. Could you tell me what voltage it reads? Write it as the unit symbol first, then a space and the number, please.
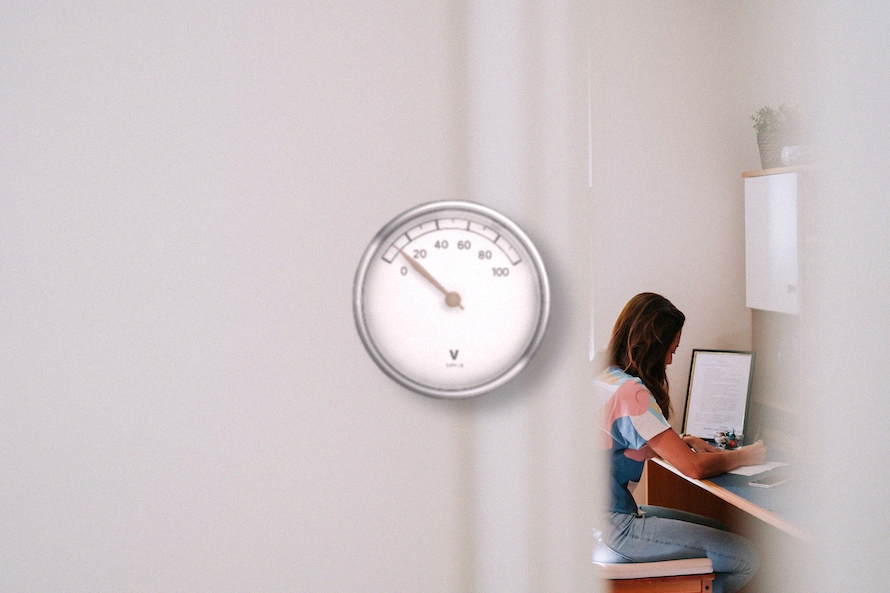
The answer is V 10
